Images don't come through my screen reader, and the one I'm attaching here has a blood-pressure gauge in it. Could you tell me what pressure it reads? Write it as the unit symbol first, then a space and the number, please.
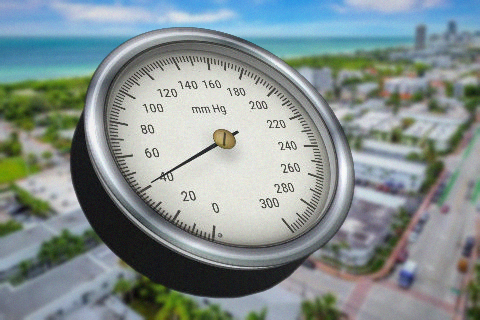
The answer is mmHg 40
